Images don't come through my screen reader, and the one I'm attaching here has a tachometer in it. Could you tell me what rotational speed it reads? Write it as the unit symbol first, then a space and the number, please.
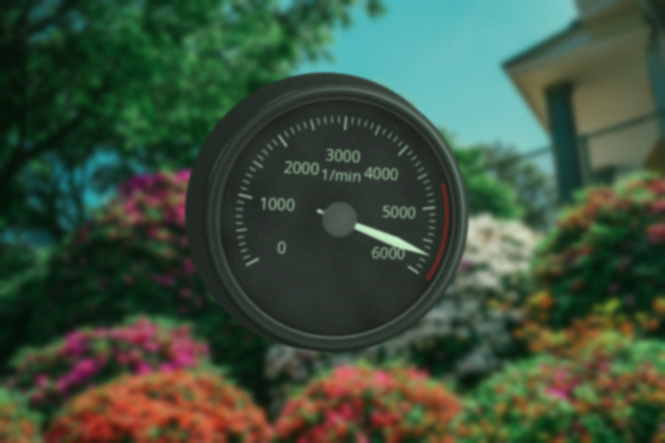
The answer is rpm 5700
